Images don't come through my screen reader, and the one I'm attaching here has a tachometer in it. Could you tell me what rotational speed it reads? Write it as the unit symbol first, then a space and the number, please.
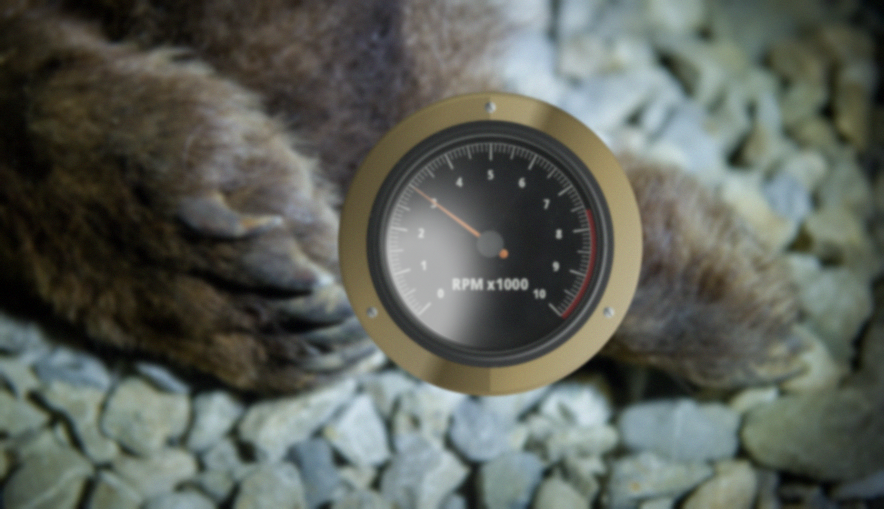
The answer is rpm 3000
